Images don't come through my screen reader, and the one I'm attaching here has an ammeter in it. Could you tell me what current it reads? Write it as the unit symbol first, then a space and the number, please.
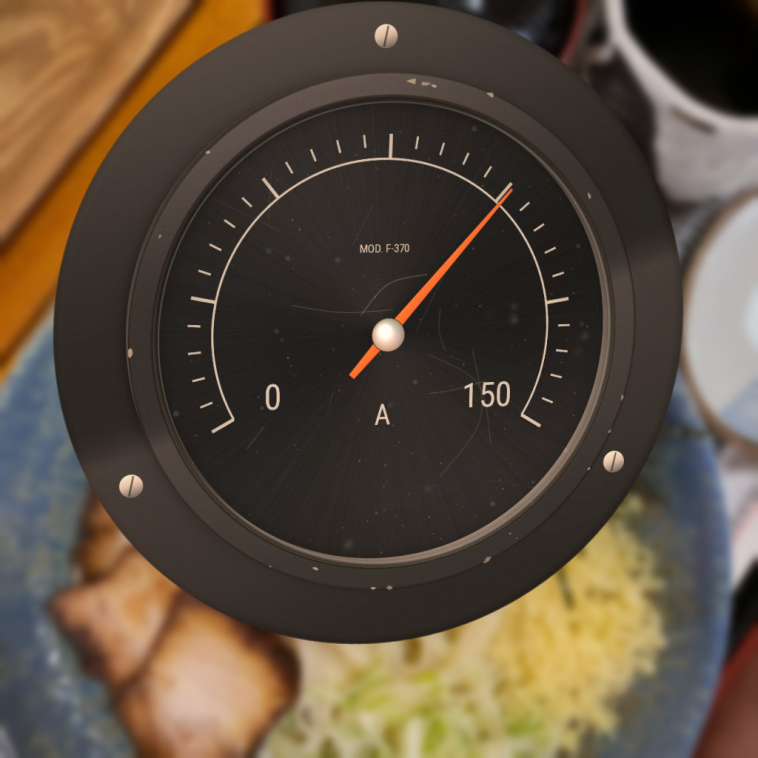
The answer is A 100
